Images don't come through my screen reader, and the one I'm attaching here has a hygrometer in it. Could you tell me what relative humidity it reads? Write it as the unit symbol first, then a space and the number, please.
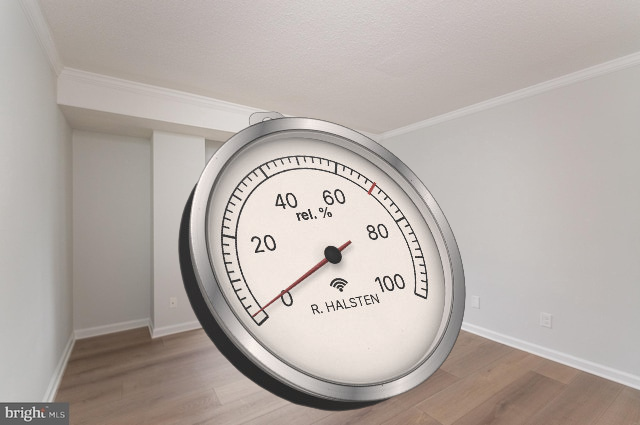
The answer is % 2
